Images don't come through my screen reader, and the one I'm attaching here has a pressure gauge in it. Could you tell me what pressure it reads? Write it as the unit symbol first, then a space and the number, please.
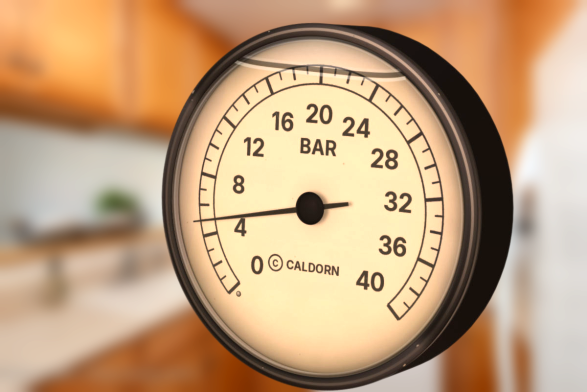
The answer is bar 5
